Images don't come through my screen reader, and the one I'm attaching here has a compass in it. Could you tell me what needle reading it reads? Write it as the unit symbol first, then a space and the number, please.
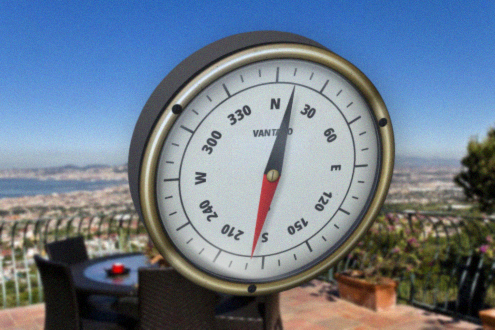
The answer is ° 190
